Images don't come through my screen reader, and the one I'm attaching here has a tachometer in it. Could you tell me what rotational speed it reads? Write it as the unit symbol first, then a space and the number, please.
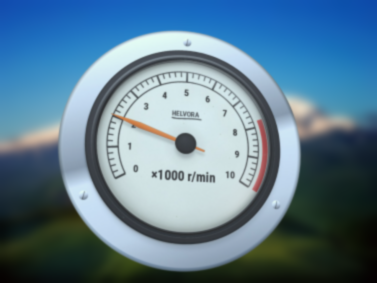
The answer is rpm 2000
